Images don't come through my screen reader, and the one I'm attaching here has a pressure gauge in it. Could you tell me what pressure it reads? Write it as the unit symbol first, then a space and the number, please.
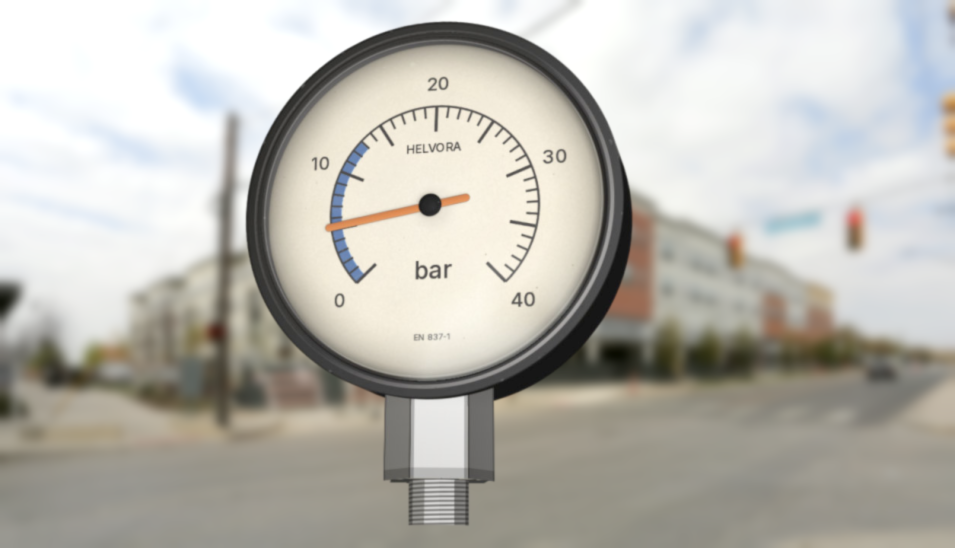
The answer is bar 5
